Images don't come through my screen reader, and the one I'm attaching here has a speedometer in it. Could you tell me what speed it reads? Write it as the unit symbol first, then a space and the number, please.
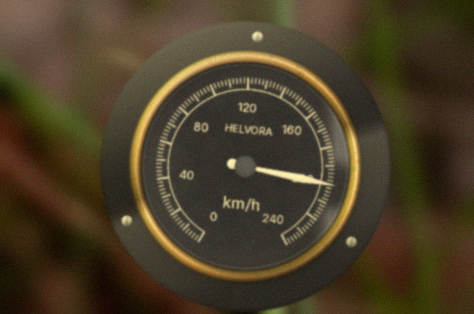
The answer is km/h 200
